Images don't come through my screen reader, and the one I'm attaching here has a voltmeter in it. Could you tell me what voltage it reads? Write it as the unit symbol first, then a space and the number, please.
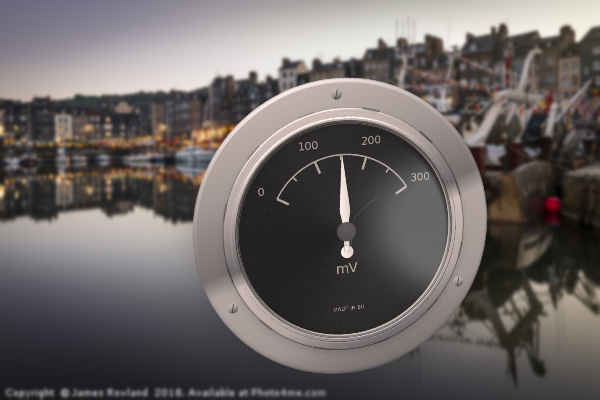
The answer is mV 150
